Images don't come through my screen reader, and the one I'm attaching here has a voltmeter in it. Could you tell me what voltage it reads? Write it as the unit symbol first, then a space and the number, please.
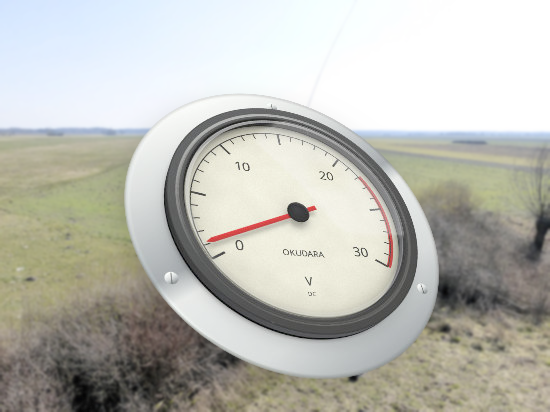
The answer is V 1
